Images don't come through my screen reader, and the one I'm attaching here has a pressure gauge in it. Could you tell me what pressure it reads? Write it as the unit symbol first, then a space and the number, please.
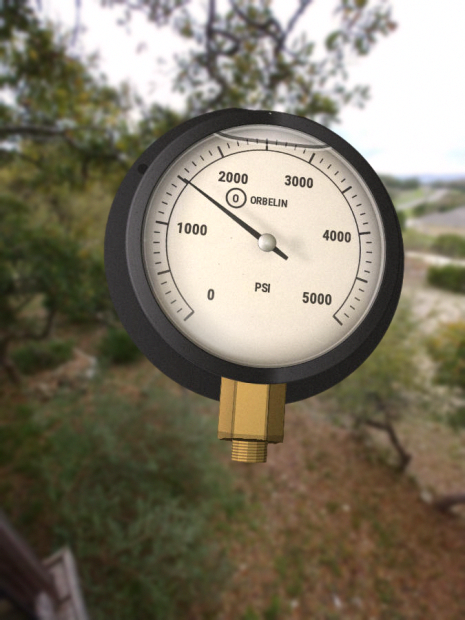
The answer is psi 1500
